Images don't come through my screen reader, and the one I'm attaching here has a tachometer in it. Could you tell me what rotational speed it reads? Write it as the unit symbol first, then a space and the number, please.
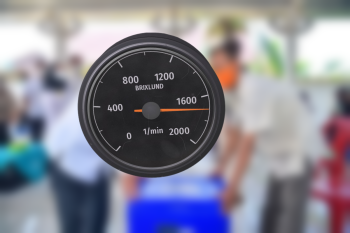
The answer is rpm 1700
